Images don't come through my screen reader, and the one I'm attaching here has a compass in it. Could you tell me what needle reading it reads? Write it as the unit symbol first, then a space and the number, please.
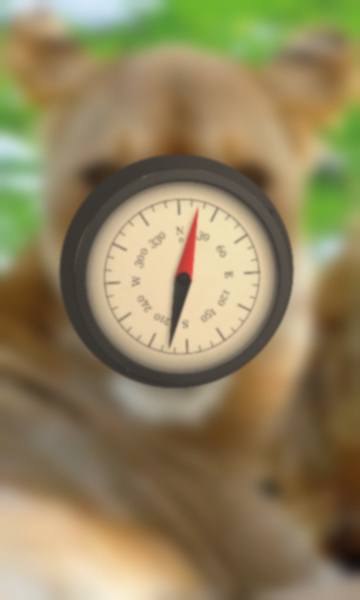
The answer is ° 15
